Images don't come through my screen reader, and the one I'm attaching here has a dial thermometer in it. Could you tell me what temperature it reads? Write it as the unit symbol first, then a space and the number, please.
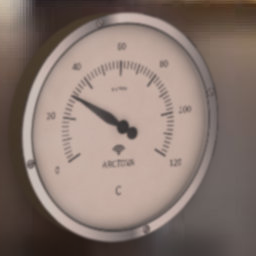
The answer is °C 30
